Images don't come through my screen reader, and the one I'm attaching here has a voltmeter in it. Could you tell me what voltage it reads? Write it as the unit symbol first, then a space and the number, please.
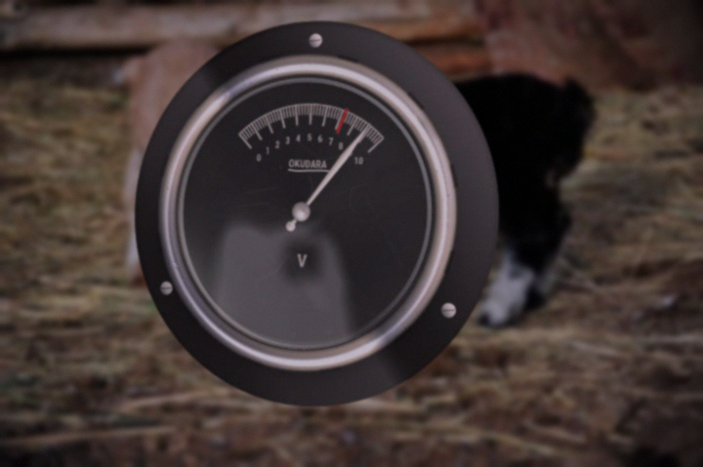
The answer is V 9
